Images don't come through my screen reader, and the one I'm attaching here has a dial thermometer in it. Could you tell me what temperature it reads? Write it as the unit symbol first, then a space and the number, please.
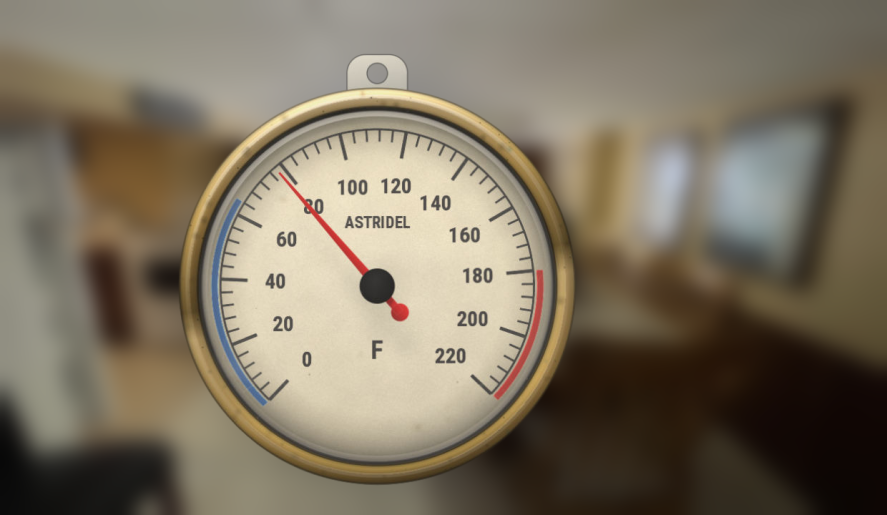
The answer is °F 78
